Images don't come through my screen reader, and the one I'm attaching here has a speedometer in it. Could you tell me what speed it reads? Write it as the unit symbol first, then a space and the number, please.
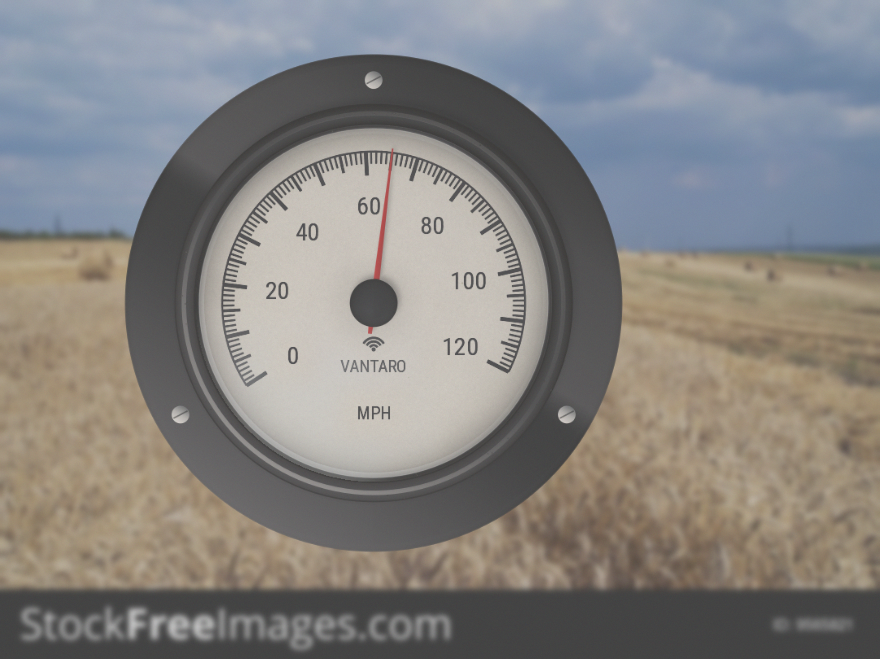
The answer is mph 65
